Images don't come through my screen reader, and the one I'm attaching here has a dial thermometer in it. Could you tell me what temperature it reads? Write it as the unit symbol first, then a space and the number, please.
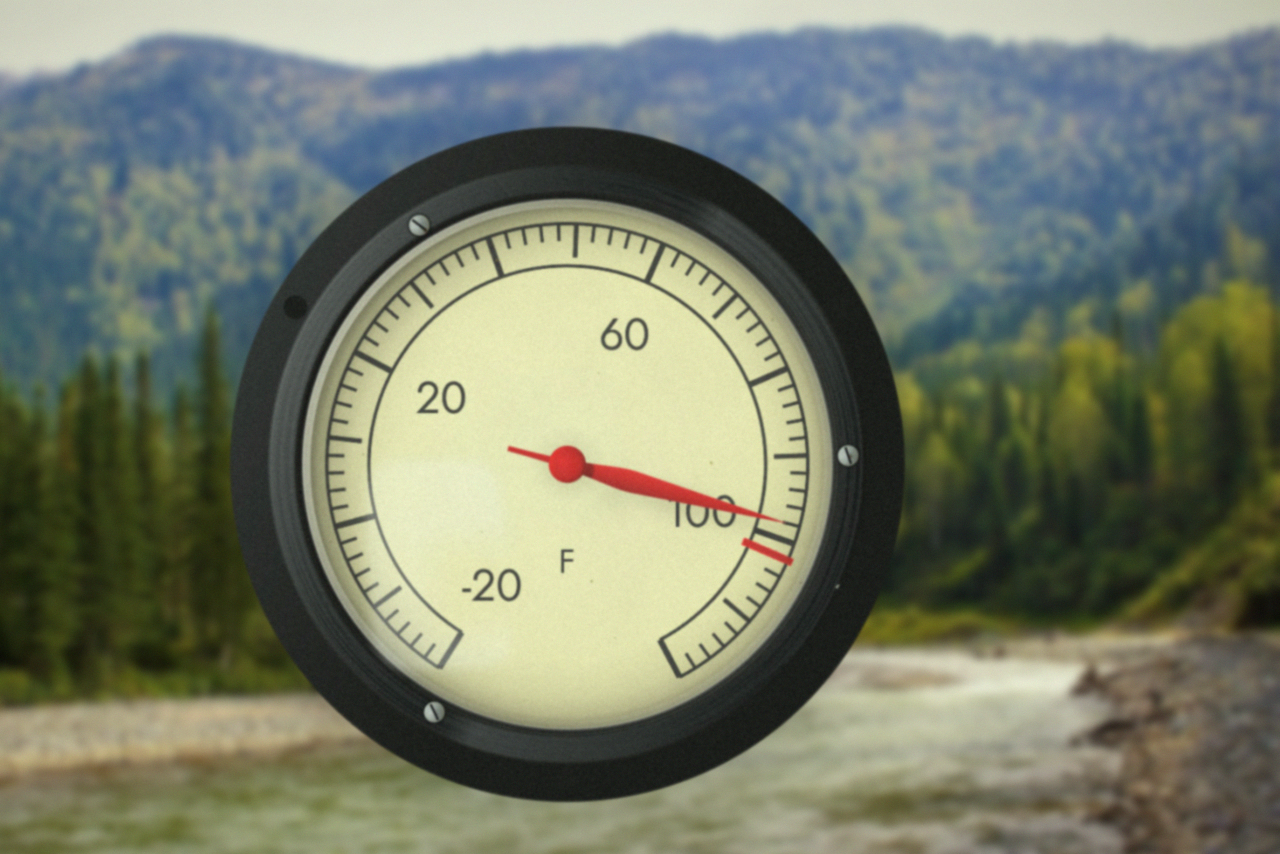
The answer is °F 98
